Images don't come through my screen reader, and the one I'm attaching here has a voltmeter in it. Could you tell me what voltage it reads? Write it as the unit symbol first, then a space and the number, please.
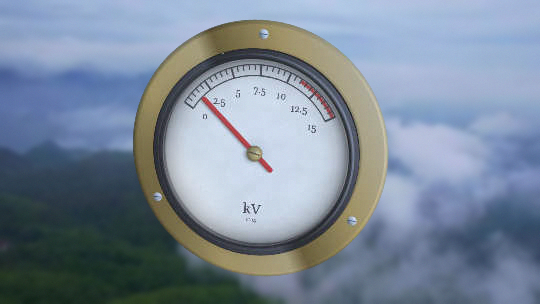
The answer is kV 1.5
